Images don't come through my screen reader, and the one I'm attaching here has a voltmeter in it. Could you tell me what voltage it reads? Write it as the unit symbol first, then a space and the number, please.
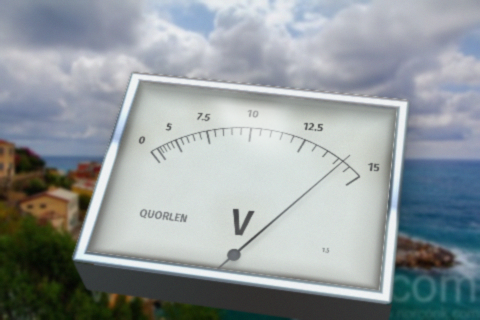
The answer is V 14.25
